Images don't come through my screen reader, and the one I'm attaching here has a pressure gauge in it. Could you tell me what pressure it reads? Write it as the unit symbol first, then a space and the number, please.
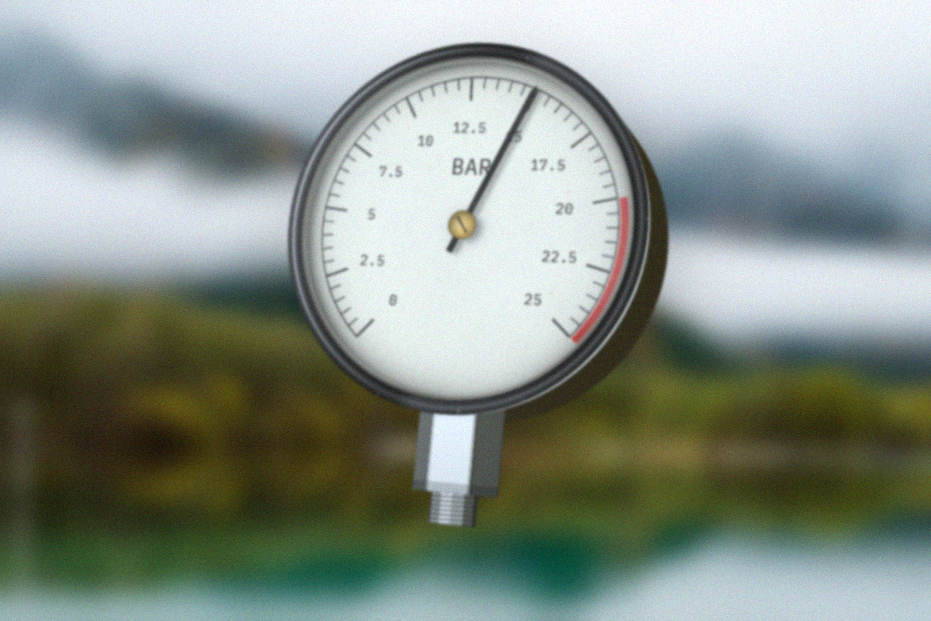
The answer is bar 15
